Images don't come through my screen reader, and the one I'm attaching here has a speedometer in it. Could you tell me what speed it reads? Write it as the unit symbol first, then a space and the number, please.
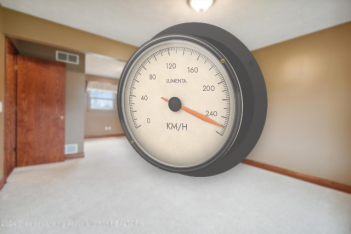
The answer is km/h 250
